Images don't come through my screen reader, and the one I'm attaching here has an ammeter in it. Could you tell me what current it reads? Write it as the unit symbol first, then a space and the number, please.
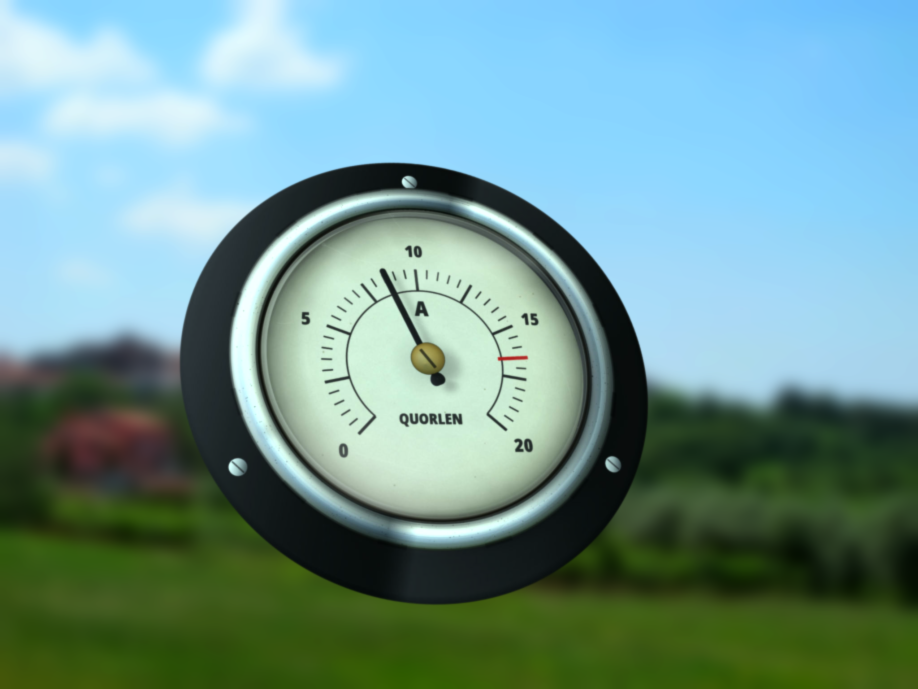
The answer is A 8.5
